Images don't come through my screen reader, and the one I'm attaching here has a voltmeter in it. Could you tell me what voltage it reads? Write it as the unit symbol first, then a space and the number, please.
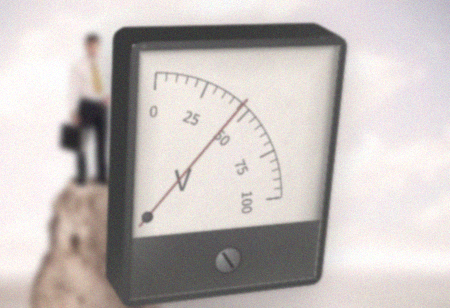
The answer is V 45
